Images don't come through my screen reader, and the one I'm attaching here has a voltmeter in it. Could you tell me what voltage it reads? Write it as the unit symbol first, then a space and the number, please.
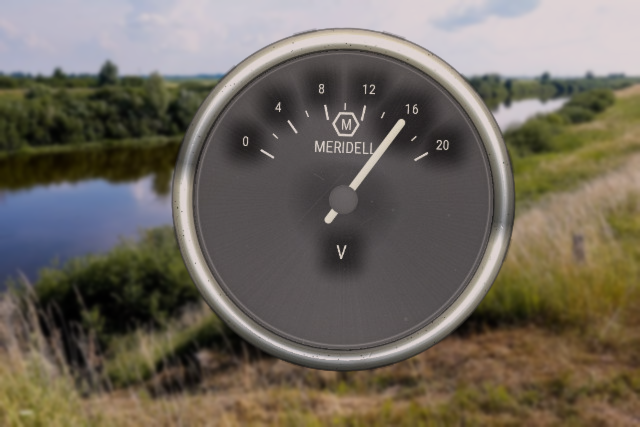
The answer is V 16
